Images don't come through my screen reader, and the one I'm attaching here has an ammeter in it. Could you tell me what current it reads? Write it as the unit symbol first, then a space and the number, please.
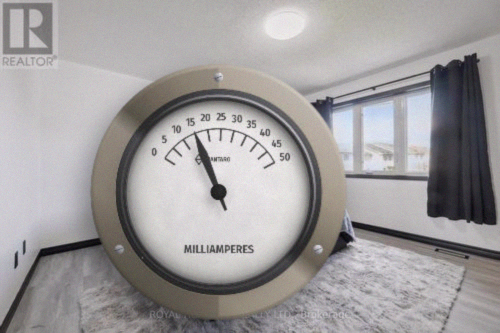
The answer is mA 15
